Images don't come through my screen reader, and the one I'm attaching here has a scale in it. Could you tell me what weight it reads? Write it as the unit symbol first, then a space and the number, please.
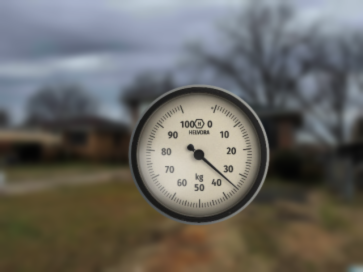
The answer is kg 35
